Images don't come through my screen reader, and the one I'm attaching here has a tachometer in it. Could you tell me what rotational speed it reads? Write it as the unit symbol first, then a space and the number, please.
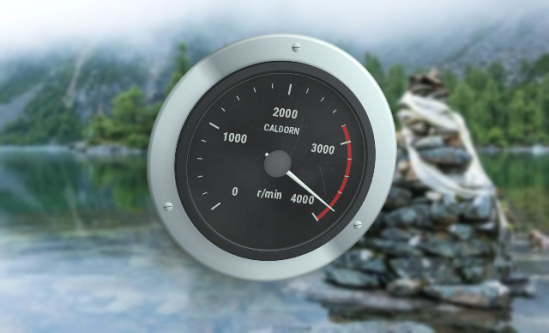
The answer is rpm 3800
